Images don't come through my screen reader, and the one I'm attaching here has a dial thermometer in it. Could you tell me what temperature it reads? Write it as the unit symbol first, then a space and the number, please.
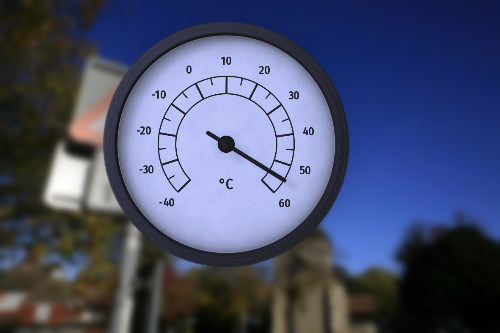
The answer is °C 55
